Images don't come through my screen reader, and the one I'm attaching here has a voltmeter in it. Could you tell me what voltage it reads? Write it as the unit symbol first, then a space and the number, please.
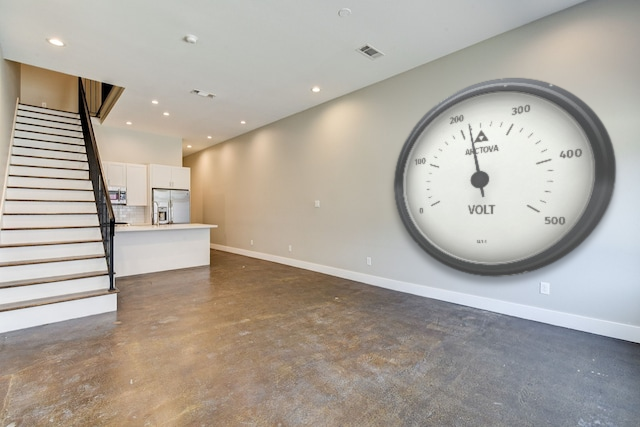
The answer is V 220
